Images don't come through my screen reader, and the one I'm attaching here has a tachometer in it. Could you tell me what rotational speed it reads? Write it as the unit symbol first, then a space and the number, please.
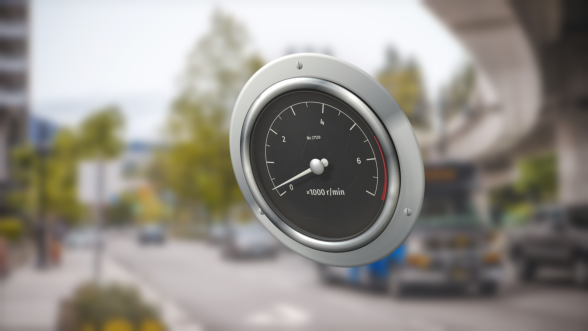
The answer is rpm 250
